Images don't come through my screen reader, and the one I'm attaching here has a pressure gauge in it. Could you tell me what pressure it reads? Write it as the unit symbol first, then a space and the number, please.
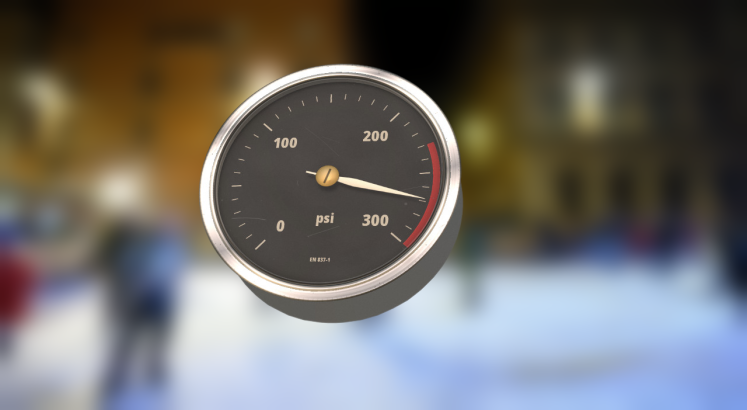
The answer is psi 270
